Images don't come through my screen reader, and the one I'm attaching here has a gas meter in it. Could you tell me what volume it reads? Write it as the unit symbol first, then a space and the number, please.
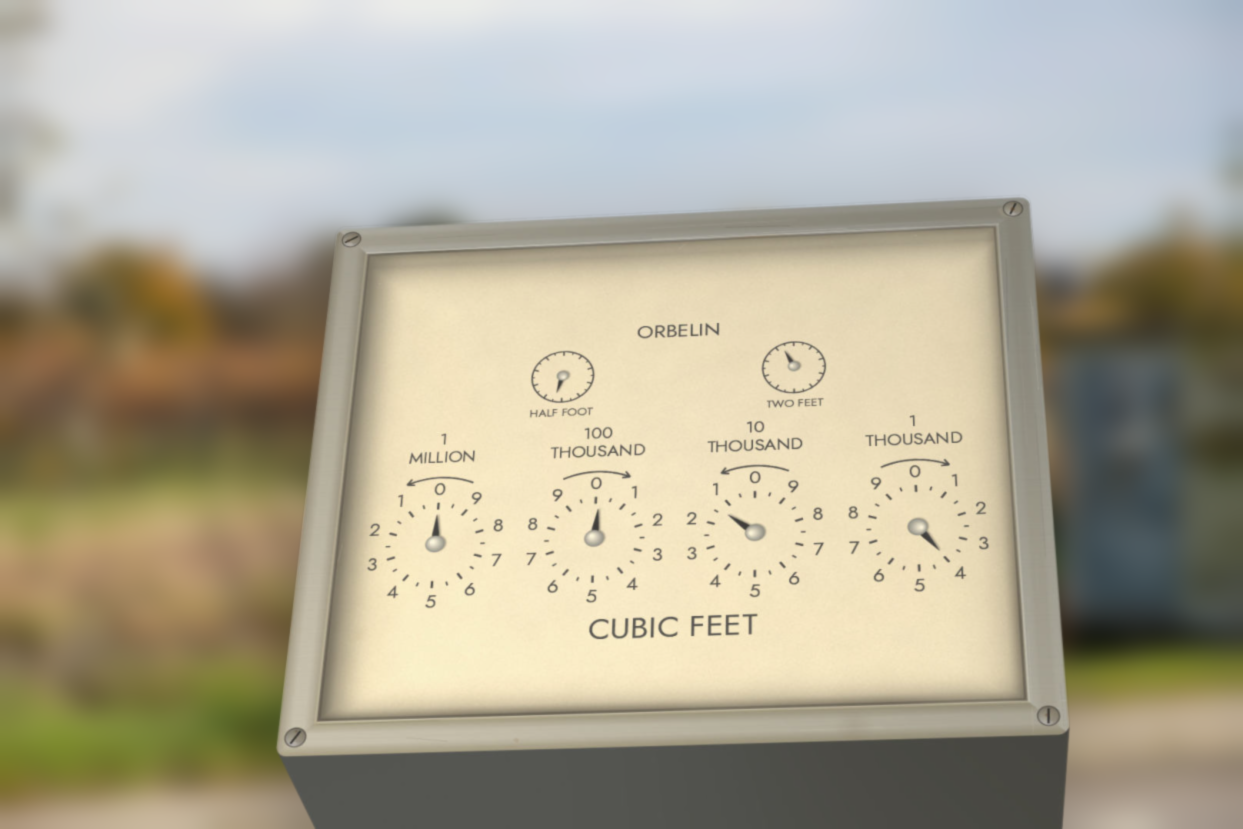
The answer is ft³ 1400
